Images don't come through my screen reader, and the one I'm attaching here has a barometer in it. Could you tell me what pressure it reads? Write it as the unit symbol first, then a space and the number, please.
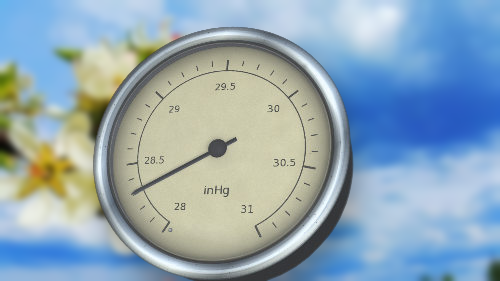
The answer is inHg 28.3
